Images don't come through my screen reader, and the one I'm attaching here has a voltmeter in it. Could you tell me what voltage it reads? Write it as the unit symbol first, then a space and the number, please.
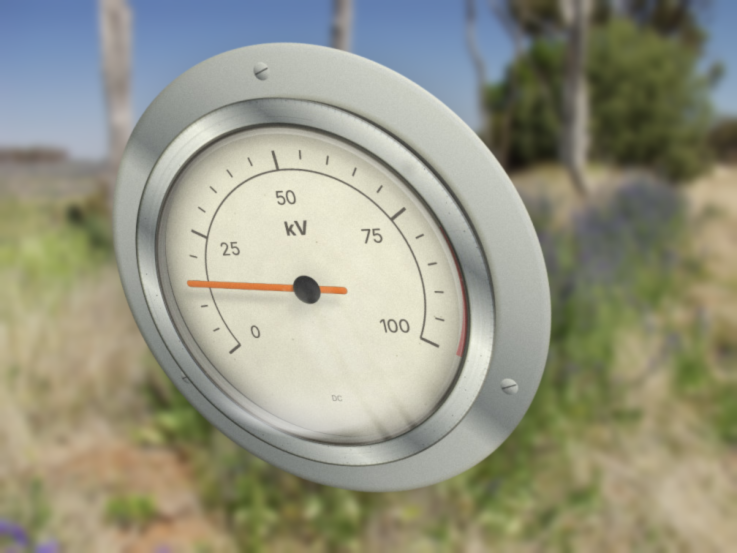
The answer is kV 15
